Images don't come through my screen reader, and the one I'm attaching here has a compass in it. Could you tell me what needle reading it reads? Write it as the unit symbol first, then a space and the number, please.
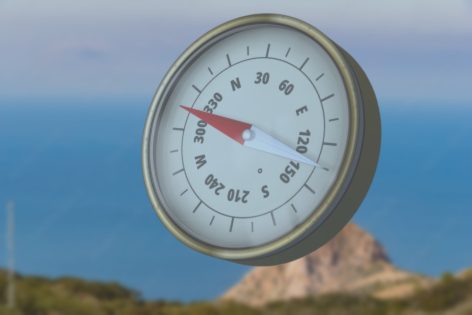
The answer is ° 315
